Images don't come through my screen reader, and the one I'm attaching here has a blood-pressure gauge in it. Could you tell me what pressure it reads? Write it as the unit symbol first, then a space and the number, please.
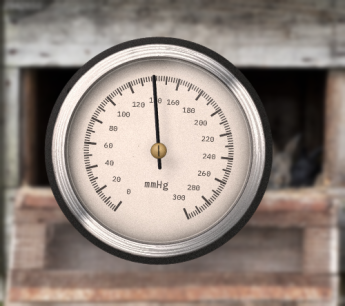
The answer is mmHg 140
